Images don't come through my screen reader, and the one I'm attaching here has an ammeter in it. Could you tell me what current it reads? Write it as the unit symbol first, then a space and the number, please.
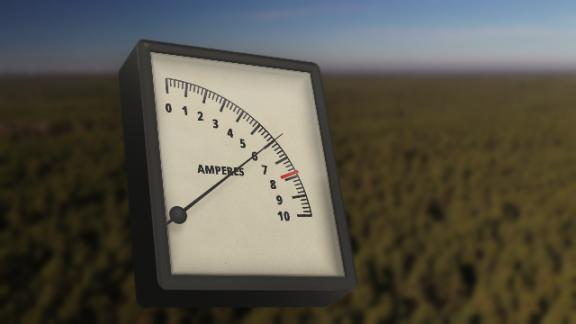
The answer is A 6
